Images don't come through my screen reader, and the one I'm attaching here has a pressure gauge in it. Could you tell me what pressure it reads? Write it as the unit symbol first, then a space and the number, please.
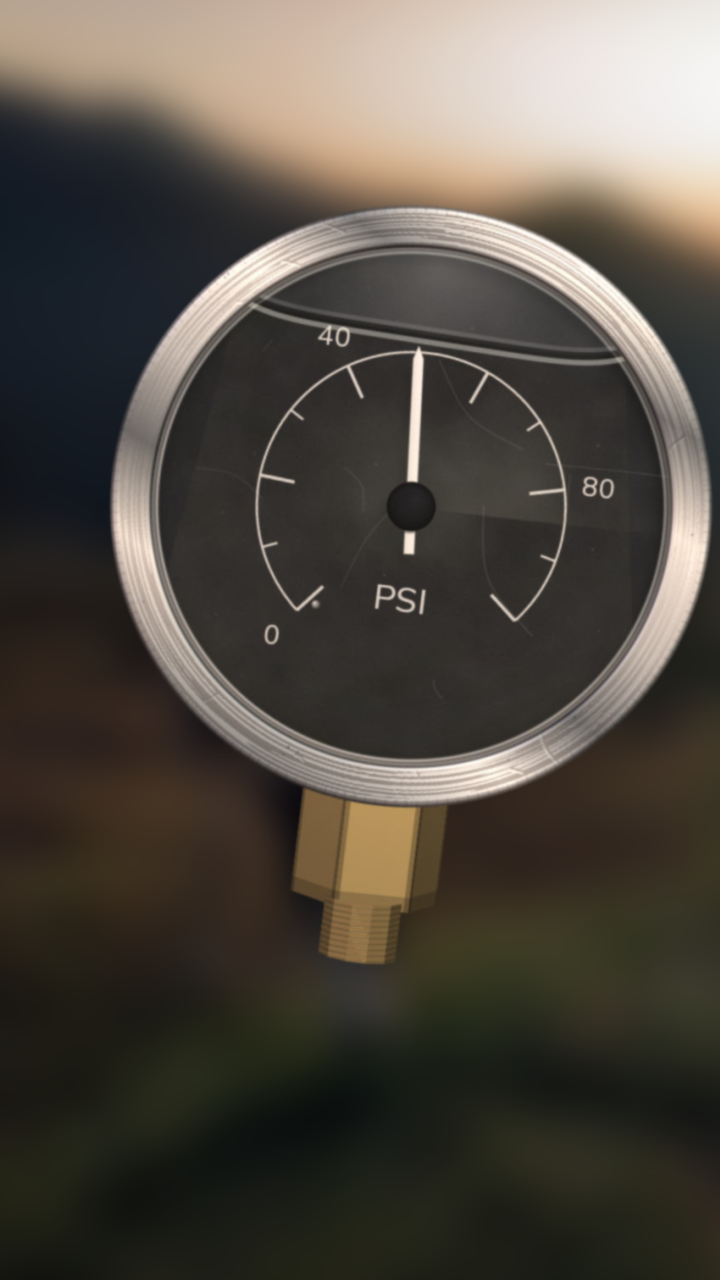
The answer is psi 50
